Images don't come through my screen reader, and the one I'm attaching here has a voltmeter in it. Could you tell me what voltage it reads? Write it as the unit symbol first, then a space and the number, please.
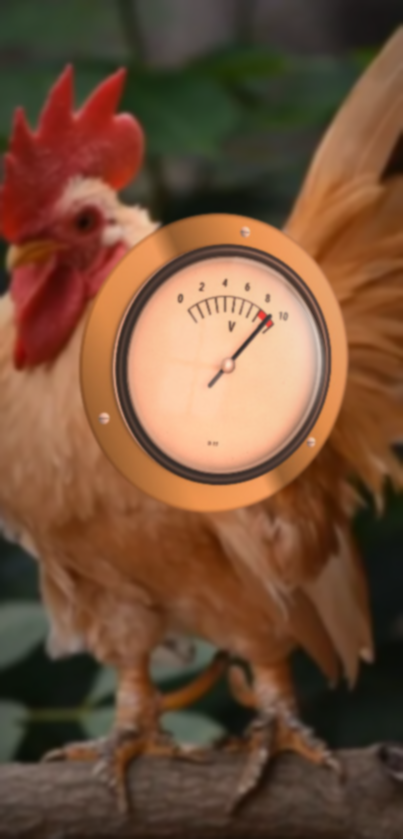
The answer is V 9
